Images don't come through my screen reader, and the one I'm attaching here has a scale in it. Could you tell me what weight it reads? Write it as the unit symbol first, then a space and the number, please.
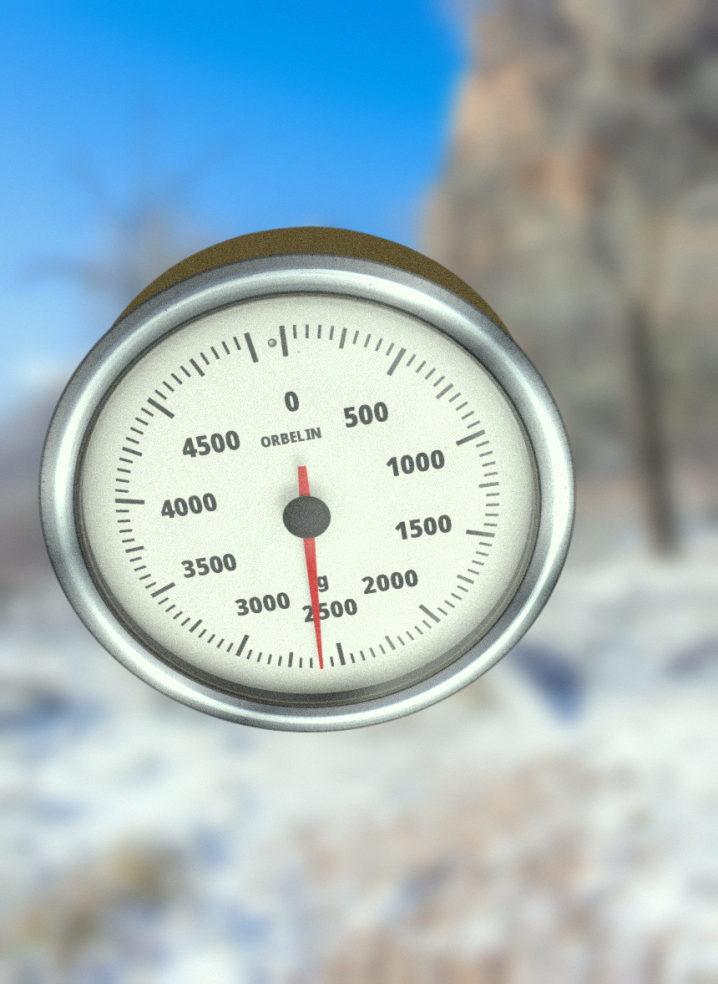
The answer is g 2600
